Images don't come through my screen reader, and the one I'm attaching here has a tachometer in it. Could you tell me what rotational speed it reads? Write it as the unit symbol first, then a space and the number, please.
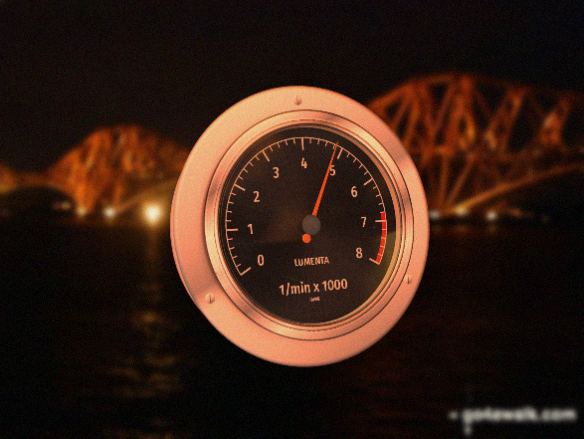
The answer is rpm 4800
